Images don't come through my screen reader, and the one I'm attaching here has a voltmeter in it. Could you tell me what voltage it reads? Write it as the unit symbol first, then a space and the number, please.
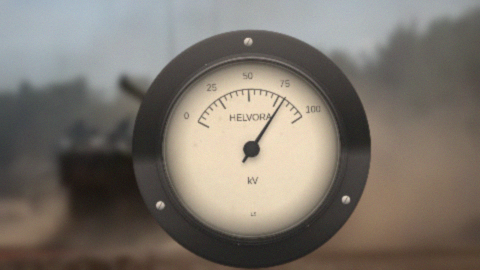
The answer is kV 80
